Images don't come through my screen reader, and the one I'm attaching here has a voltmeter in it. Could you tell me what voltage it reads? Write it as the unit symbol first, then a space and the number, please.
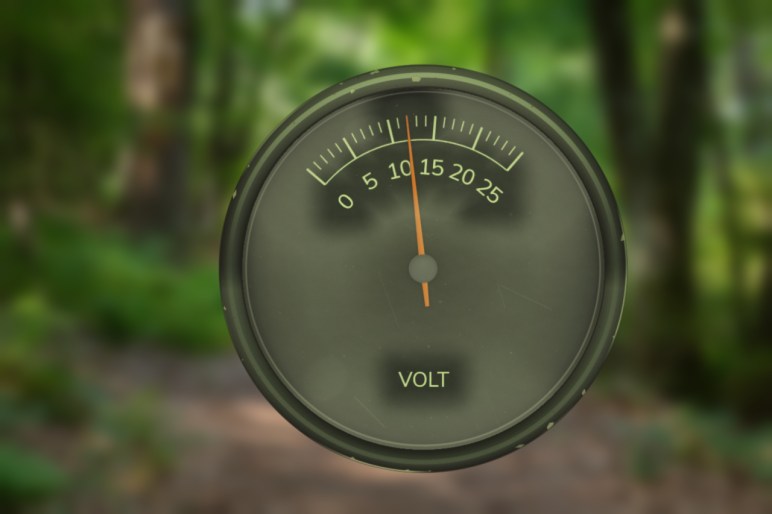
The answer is V 12
